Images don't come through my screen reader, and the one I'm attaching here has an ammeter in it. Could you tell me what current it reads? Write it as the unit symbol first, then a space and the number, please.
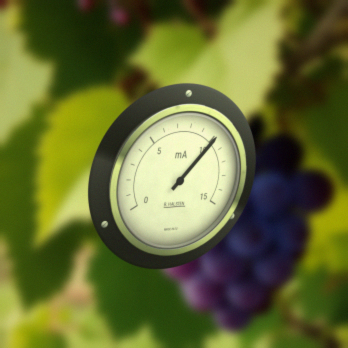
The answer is mA 10
